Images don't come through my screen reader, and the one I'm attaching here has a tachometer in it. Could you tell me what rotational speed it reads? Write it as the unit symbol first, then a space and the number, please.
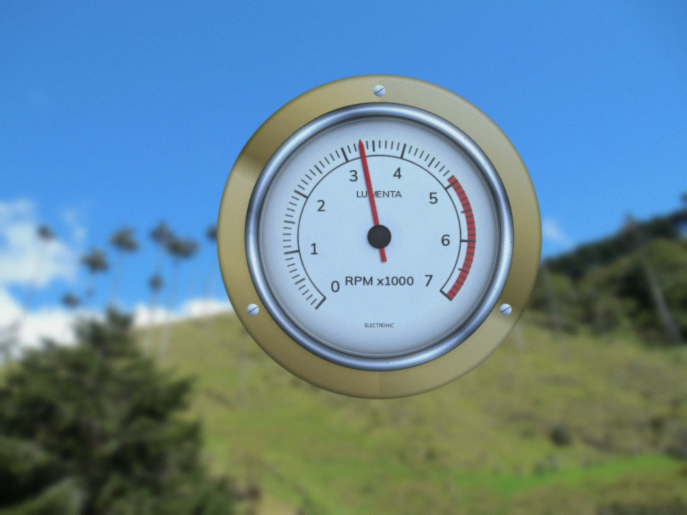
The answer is rpm 3300
